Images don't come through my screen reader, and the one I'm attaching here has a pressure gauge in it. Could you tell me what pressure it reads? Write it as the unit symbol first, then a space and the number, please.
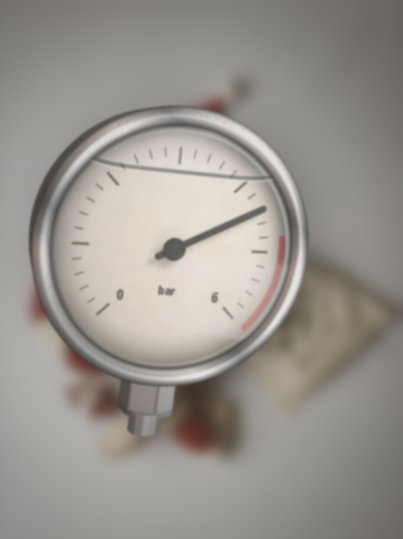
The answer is bar 4.4
